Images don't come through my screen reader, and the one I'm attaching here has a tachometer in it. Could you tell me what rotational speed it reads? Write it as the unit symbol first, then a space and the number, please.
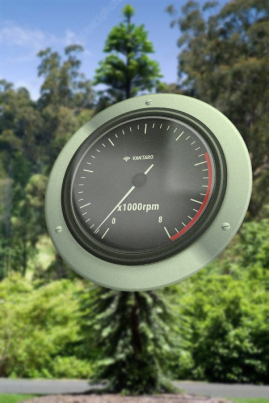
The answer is rpm 200
